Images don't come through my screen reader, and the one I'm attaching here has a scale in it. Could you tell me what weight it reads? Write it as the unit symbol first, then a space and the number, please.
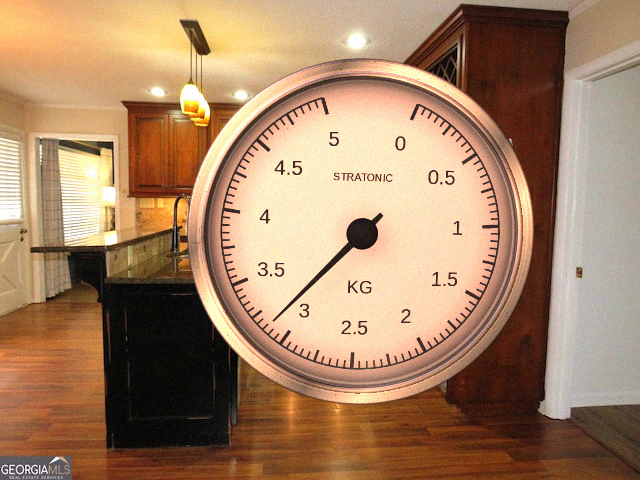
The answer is kg 3.15
